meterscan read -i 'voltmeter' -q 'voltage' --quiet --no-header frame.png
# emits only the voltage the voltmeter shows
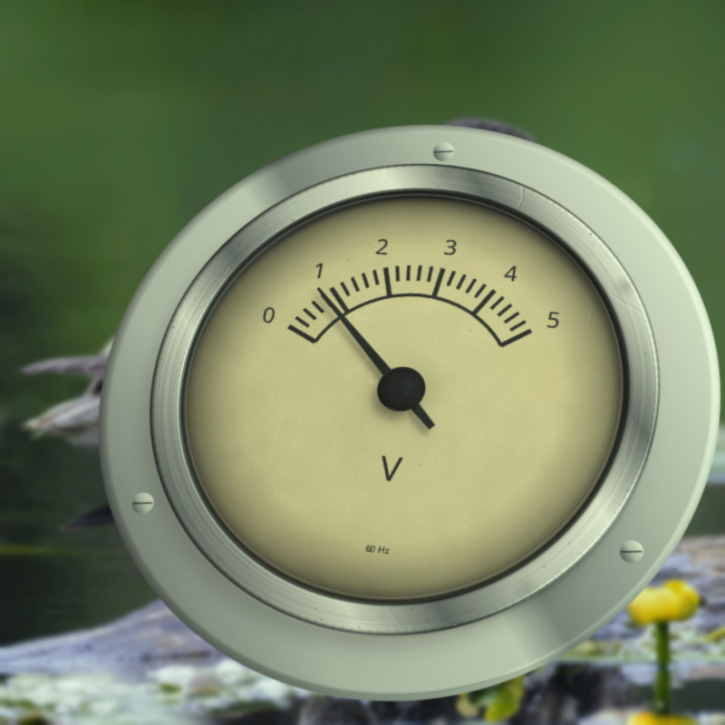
0.8 V
